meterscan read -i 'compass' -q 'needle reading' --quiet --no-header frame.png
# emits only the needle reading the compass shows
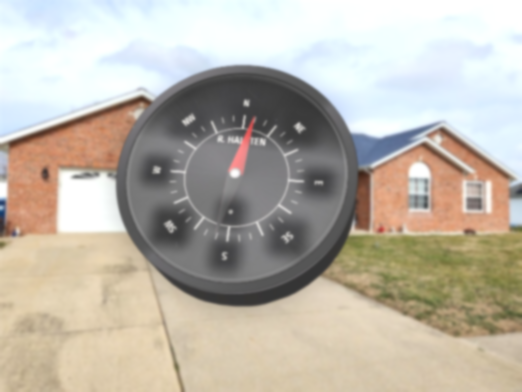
10 °
